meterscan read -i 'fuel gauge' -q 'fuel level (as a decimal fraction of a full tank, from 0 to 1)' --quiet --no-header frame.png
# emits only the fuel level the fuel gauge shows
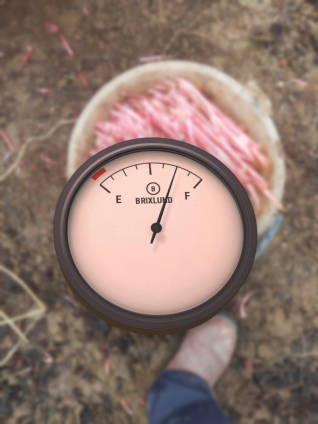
0.75
